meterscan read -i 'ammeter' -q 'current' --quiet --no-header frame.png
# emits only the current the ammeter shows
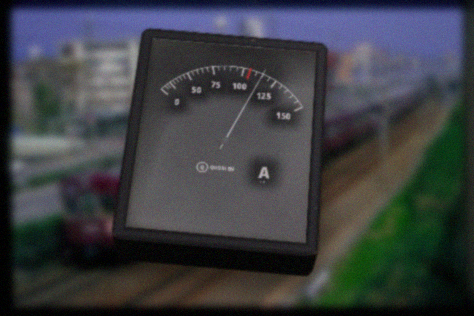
115 A
